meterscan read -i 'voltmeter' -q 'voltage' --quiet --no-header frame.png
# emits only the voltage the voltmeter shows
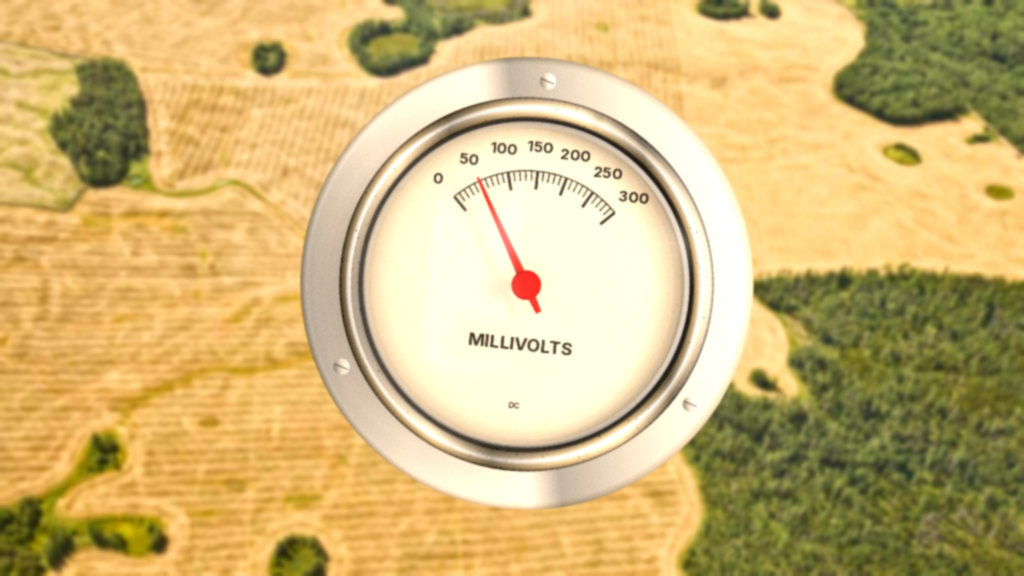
50 mV
